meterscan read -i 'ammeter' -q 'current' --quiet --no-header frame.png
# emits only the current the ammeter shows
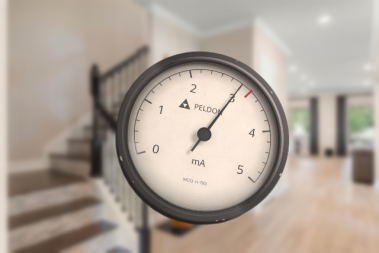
3 mA
